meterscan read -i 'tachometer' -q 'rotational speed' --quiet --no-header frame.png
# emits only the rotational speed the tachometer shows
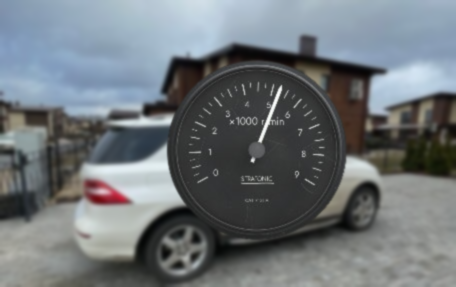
5250 rpm
